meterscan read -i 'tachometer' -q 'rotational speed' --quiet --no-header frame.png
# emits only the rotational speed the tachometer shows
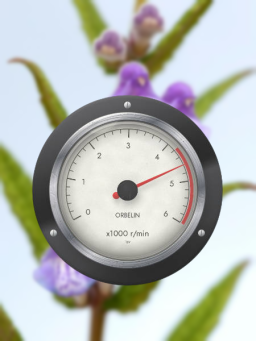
4600 rpm
